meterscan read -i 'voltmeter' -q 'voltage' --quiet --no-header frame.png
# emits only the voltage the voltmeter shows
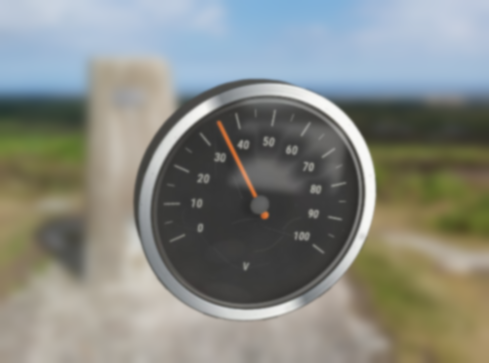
35 V
